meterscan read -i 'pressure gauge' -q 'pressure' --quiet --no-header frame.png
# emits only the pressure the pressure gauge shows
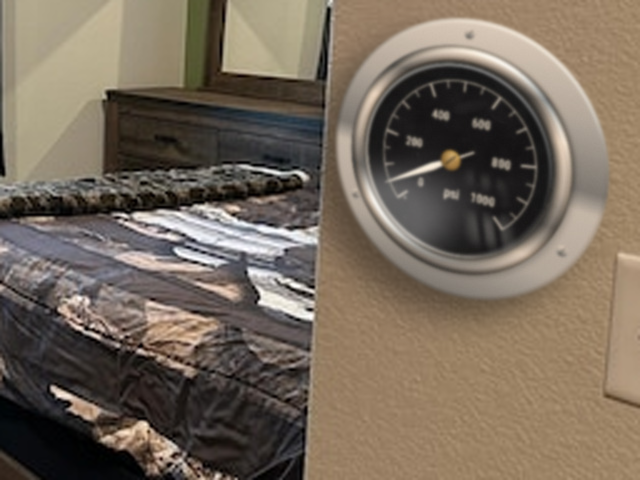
50 psi
